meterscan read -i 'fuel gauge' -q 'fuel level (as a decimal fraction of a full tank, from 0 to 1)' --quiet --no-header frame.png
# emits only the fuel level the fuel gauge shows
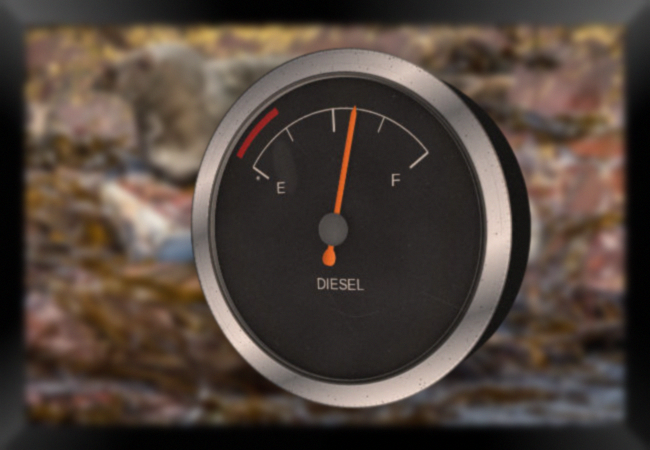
0.625
